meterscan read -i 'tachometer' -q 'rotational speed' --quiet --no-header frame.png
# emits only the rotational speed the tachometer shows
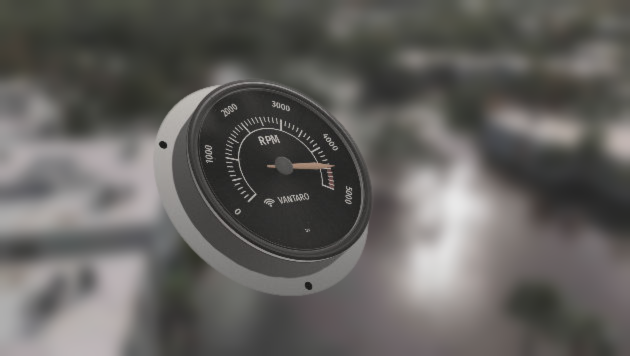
4500 rpm
